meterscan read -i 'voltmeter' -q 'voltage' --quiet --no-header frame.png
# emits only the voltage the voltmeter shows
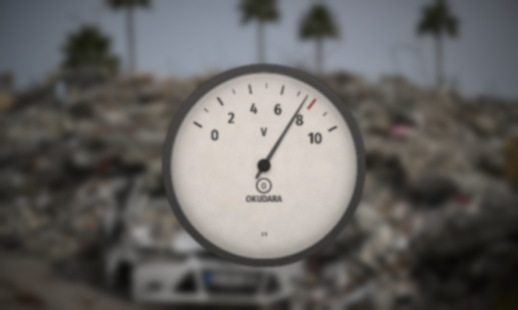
7.5 V
